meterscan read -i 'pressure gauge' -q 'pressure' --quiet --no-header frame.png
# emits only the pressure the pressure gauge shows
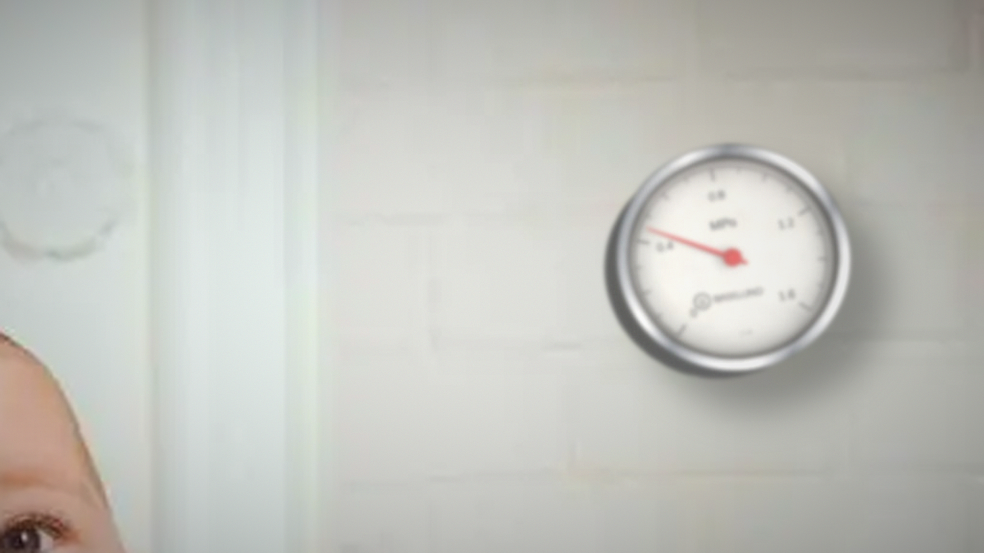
0.45 MPa
